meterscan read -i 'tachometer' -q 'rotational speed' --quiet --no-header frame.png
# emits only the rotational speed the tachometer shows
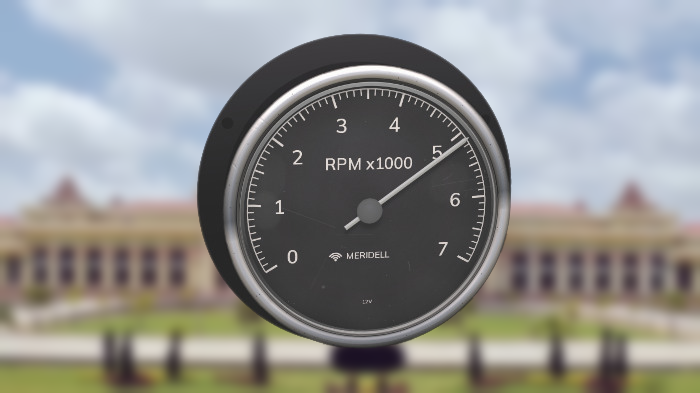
5100 rpm
